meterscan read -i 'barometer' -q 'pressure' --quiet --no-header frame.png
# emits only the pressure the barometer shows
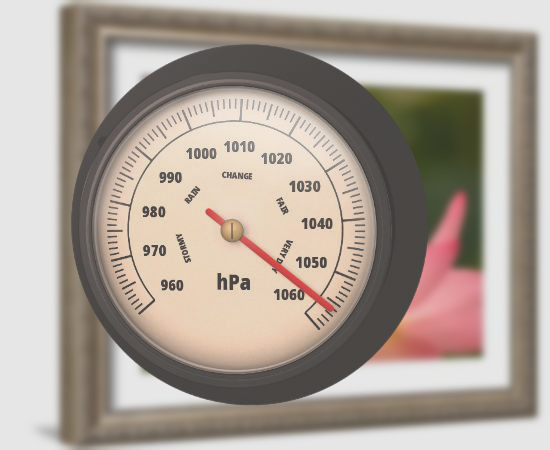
1056 hPa
